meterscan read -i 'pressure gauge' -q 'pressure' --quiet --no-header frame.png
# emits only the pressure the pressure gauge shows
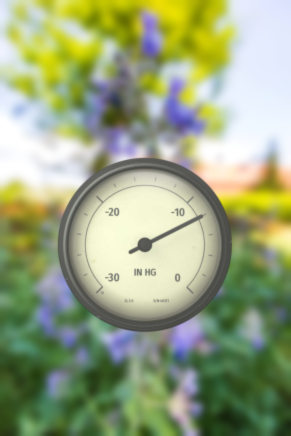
-8 inHg
